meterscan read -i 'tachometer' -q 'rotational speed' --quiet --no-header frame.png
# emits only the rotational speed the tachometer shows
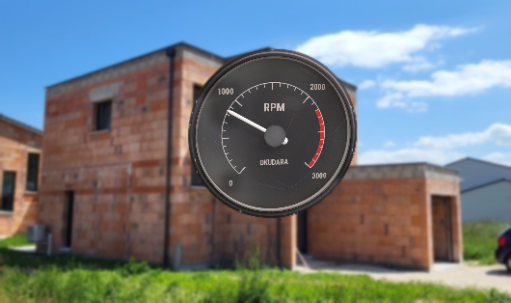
850 rpm
